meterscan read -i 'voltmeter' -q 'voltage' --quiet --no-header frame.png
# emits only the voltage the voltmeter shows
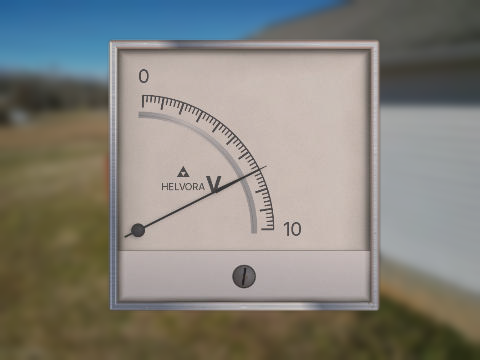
7 V
